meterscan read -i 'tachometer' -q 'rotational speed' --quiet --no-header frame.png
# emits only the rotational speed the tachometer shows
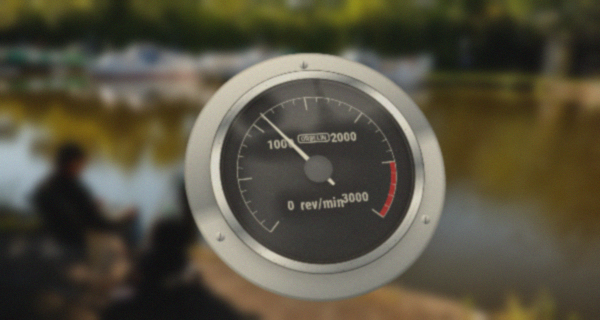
1100 rpm
